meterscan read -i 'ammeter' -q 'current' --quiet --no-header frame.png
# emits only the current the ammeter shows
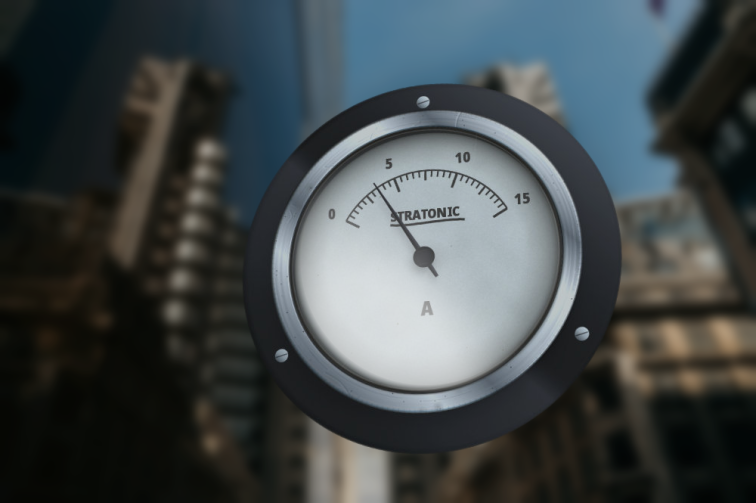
3.5 A
